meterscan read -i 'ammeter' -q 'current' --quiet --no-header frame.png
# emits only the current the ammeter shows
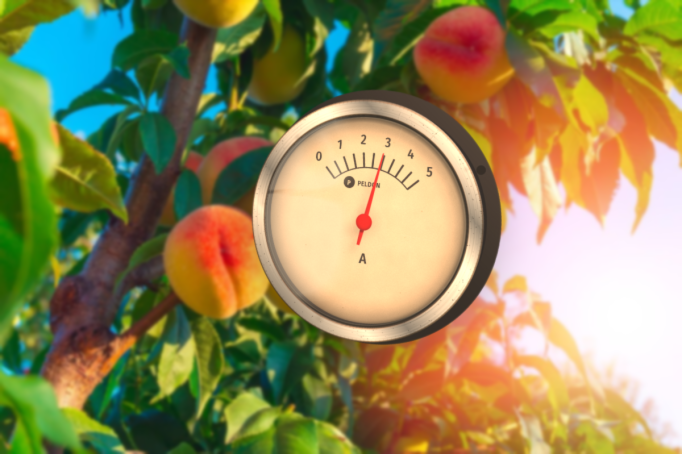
3 A
